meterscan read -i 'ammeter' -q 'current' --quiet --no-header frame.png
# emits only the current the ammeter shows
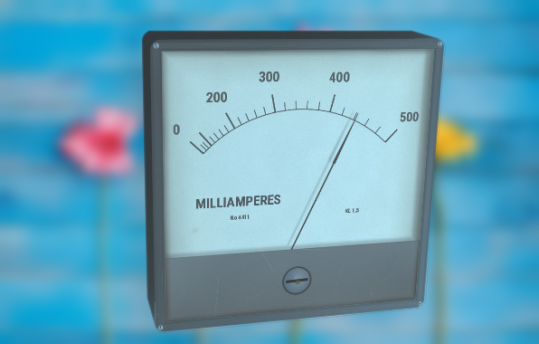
440 mA
